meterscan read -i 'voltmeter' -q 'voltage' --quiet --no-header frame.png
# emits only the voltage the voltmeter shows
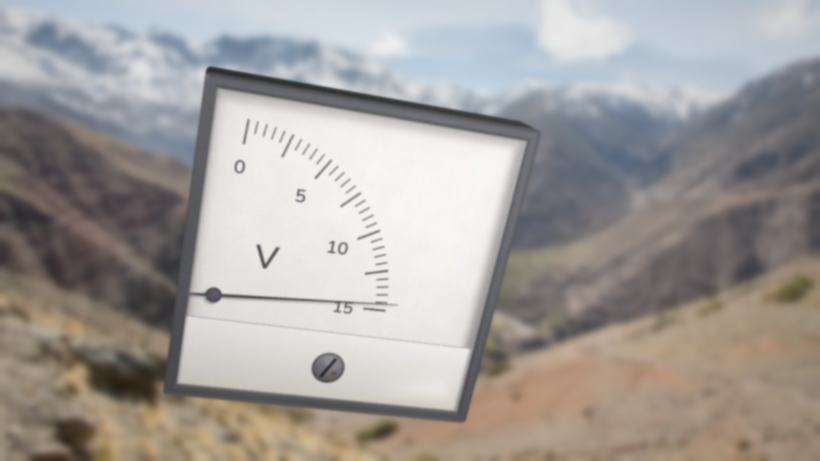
14.5 V
